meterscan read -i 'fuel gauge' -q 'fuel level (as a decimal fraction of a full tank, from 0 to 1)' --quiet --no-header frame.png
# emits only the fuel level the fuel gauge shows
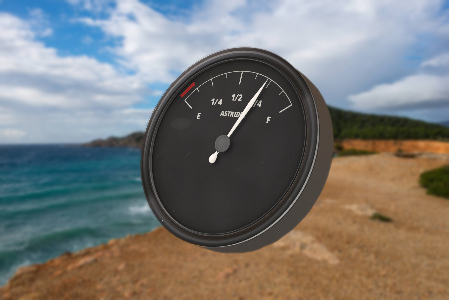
0.75
